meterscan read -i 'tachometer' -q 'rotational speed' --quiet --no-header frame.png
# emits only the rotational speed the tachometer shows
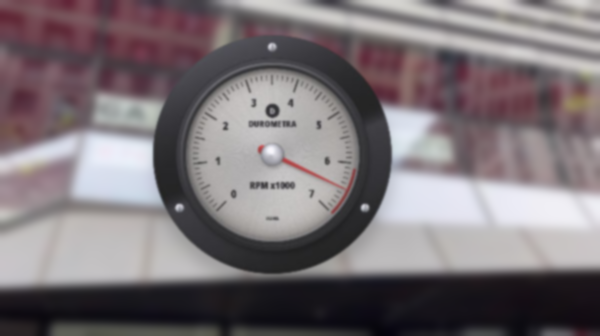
6500 rpm
